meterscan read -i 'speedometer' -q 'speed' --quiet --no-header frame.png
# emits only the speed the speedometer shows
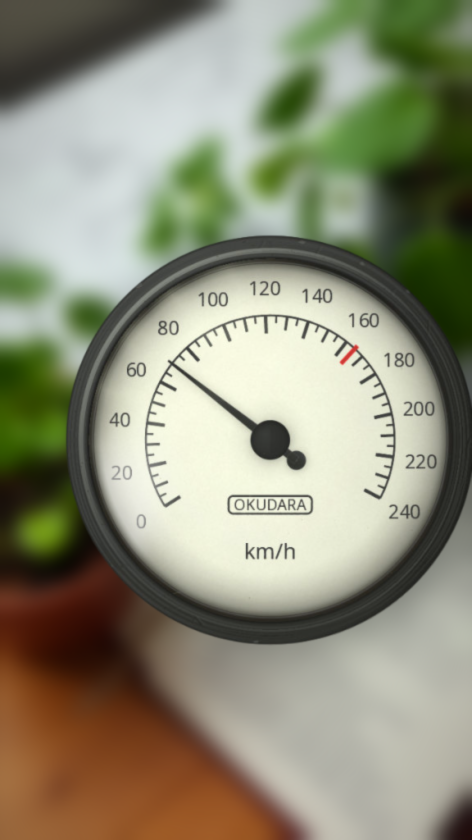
70 km/h
